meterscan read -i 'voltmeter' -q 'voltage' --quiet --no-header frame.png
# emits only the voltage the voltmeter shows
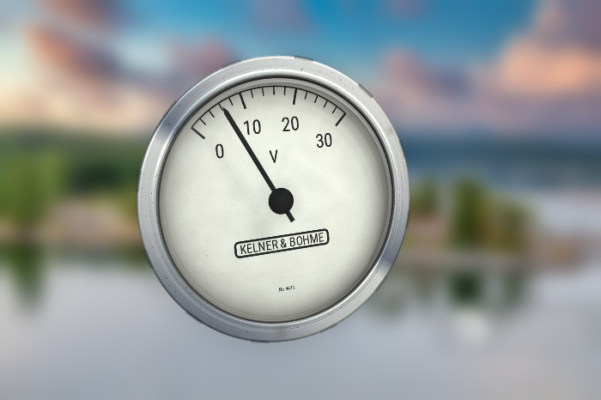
6 V
